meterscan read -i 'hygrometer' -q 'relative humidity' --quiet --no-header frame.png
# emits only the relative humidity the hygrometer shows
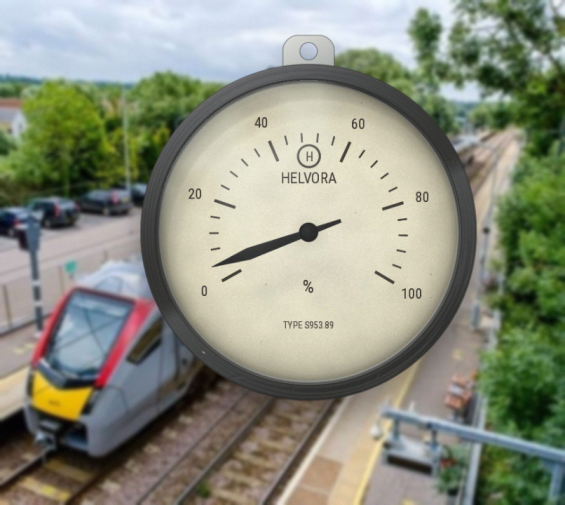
4 %
